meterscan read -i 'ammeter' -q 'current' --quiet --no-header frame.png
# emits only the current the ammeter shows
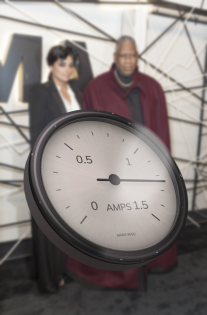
1.25 A
